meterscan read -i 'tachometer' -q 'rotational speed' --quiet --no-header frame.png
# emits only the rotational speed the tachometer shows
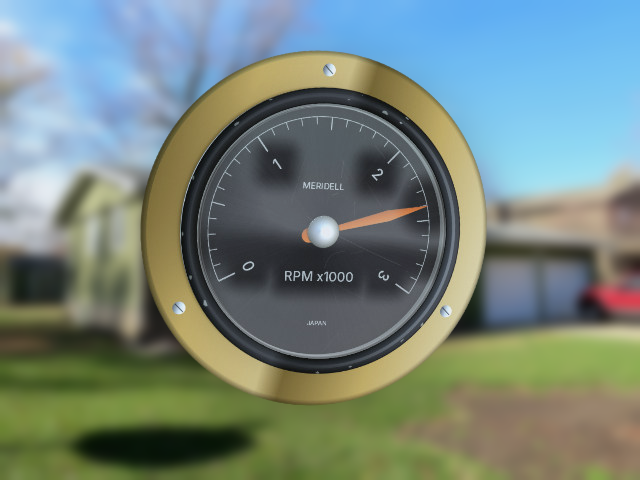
2400 rpm
